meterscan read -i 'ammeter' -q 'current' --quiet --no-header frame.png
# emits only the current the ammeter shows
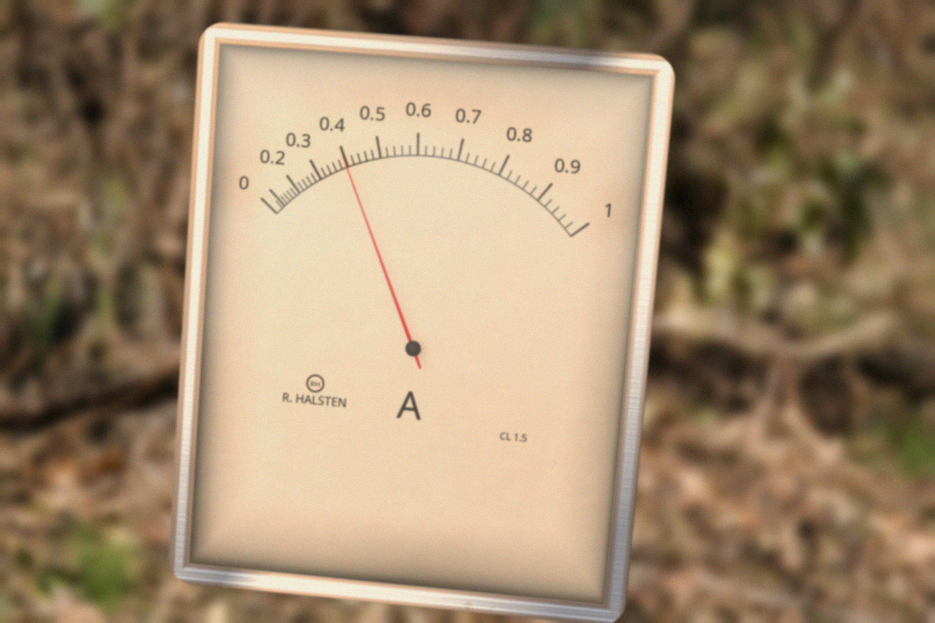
0.4 A
